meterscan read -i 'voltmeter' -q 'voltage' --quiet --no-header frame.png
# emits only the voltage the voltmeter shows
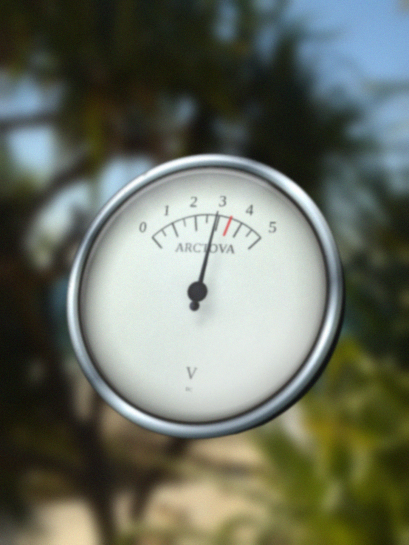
3 V
